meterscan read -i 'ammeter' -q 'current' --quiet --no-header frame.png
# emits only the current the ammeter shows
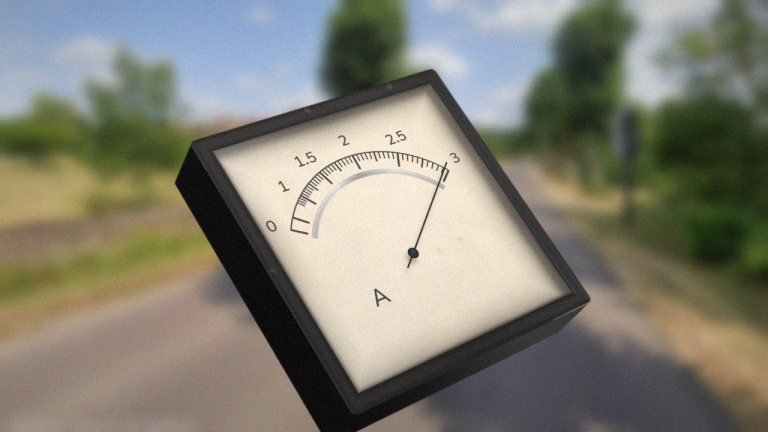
2.95 A
